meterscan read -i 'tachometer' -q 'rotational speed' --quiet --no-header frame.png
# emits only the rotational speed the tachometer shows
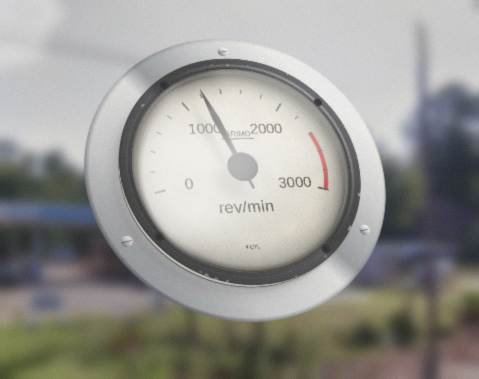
1200 rpm
